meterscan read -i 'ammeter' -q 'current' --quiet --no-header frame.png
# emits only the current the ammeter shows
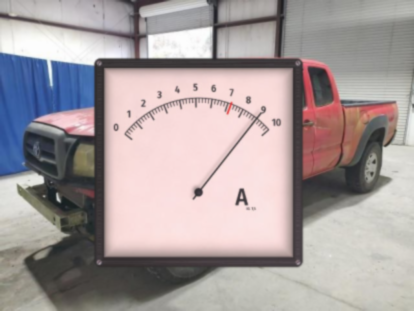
9 A
